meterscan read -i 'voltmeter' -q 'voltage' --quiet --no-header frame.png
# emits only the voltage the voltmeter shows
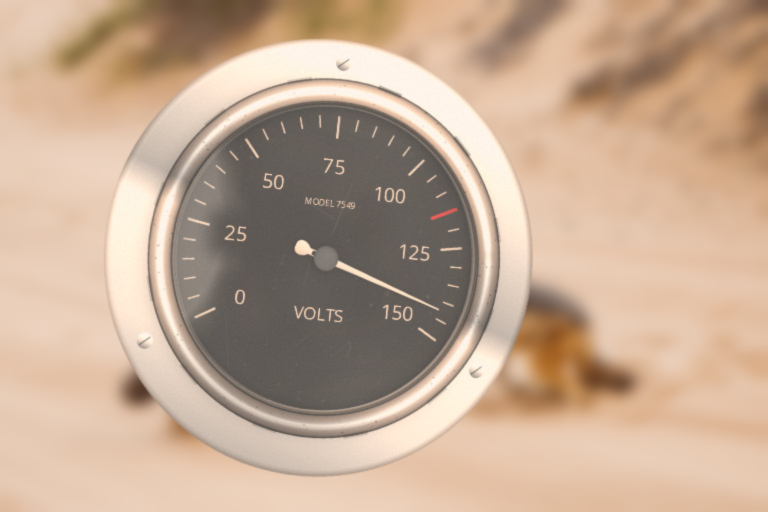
142.5 V
